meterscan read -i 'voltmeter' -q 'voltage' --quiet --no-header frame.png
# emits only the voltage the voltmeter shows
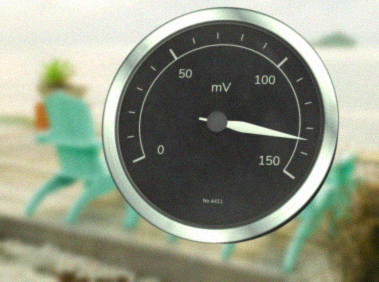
135 mV
